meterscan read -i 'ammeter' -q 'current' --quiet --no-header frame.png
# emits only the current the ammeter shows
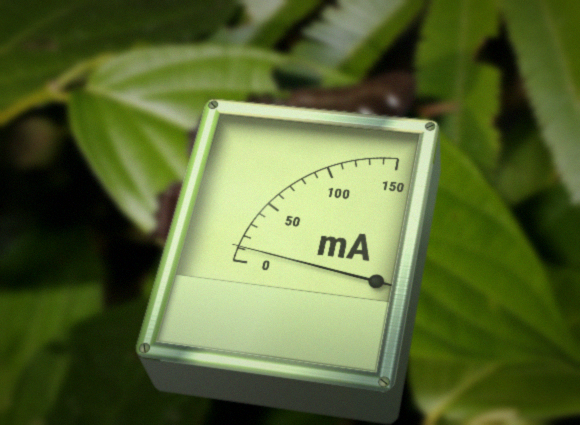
10 mA
